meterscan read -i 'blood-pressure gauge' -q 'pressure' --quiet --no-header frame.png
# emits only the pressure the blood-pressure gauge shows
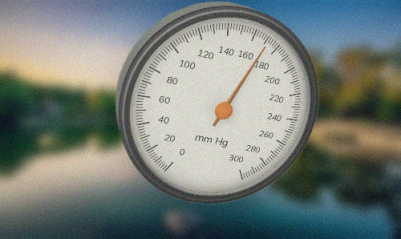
170 mmHg
